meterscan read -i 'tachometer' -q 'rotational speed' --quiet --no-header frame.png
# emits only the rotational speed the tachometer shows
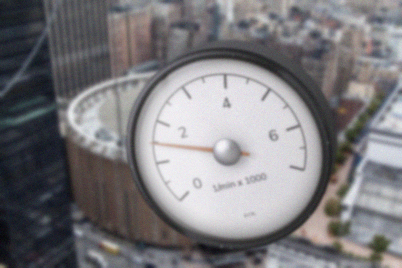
1500 rpm
